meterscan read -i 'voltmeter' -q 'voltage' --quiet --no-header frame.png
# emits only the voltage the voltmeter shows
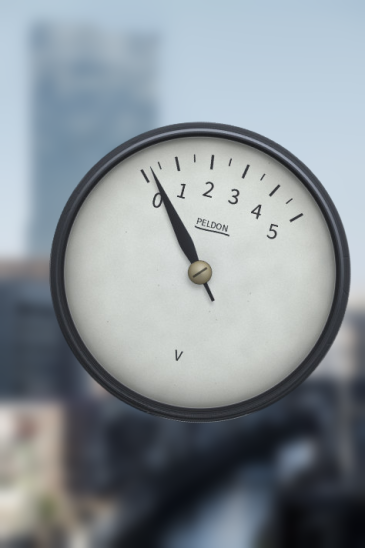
0.25 V
